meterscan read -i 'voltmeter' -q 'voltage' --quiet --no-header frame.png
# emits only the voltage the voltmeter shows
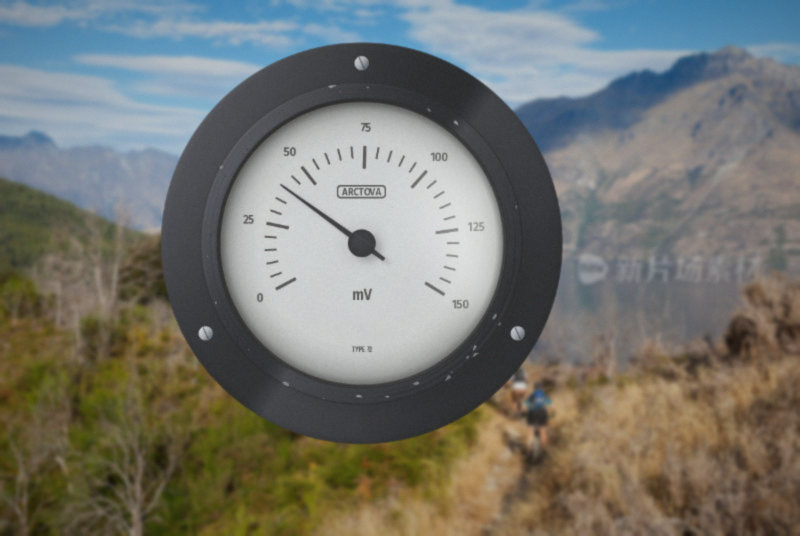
40 mV
